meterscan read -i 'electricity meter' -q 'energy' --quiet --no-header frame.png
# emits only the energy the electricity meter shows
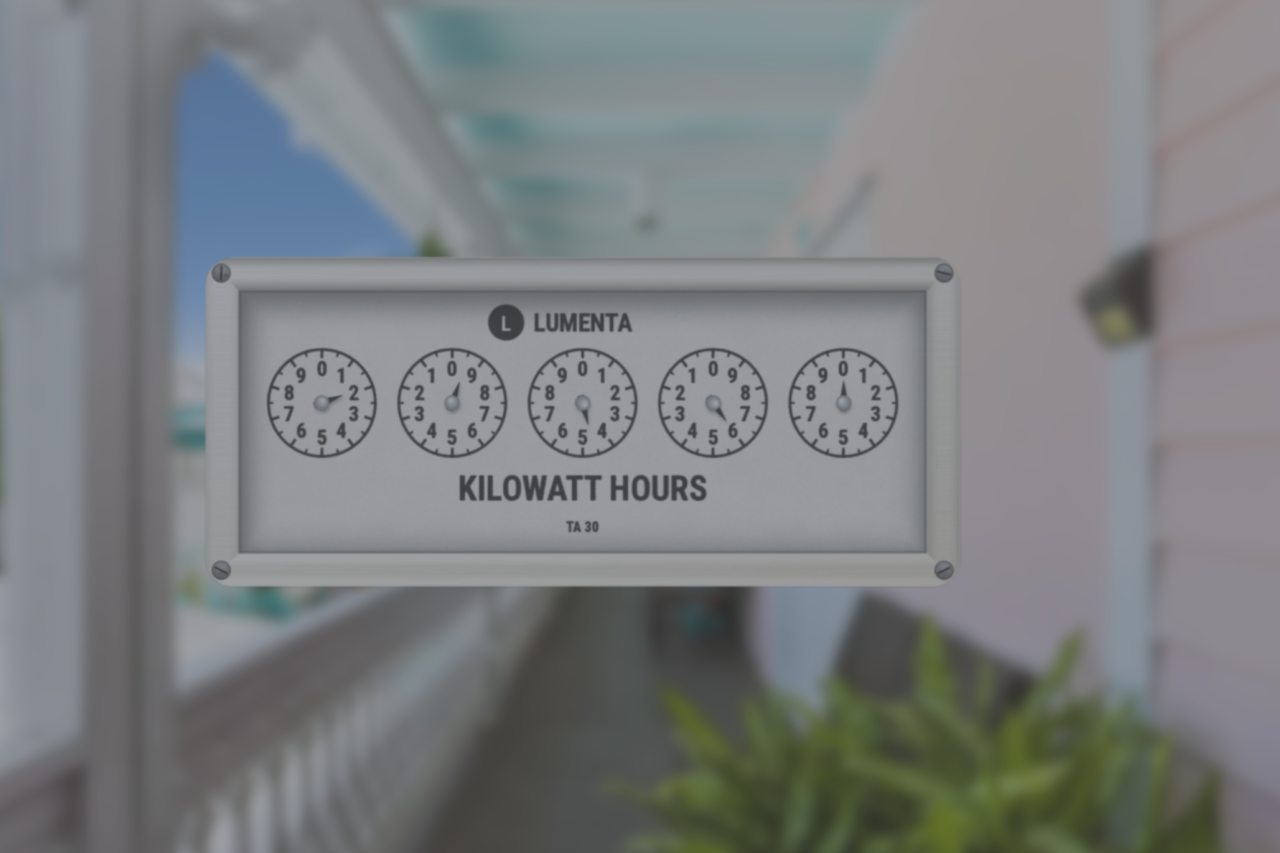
19460 kWh
